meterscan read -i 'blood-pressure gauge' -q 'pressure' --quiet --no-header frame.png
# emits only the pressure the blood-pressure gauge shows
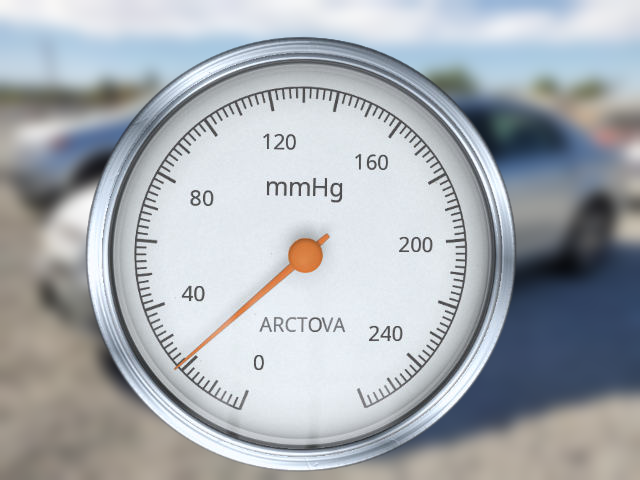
22 mmHg
